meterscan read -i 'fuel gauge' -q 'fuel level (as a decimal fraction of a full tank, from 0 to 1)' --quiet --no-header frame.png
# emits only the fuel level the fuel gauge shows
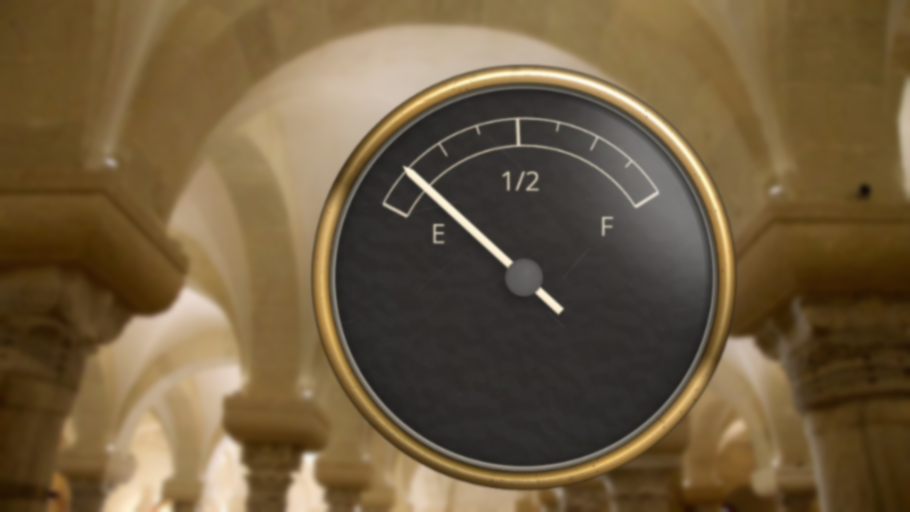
0.125
